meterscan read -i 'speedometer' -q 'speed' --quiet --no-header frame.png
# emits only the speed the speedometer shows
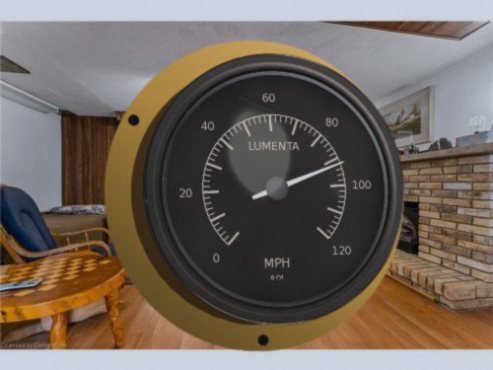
92 mph
